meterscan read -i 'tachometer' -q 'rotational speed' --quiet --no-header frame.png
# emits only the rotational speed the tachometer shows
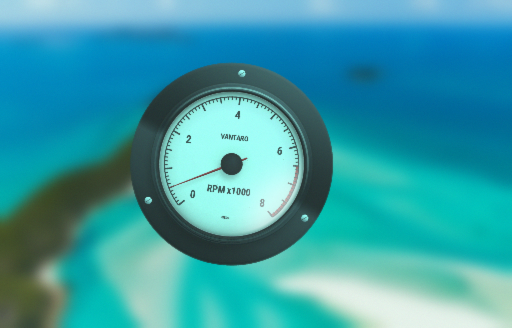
500 rpm
